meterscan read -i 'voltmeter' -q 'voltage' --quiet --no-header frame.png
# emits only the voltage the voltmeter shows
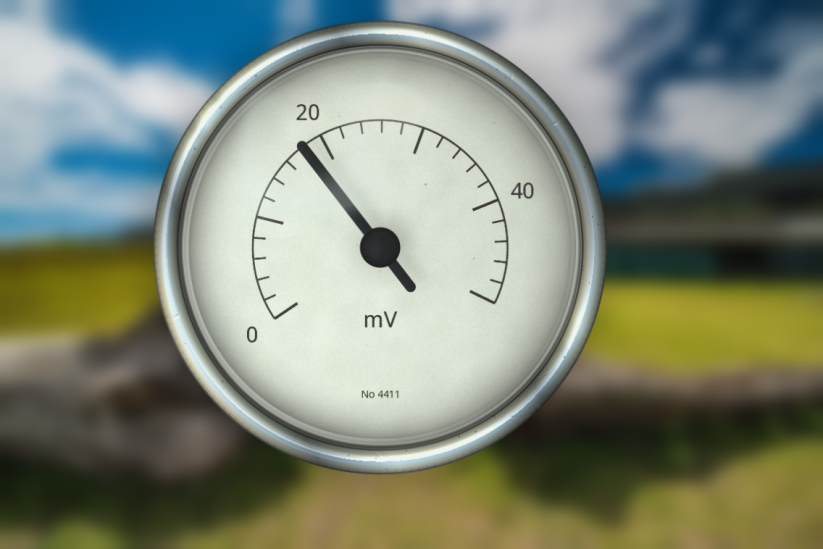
18 mV
